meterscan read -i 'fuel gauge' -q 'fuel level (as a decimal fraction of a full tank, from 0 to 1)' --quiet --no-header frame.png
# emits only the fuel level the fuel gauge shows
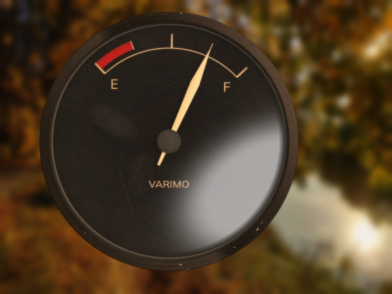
0.75
